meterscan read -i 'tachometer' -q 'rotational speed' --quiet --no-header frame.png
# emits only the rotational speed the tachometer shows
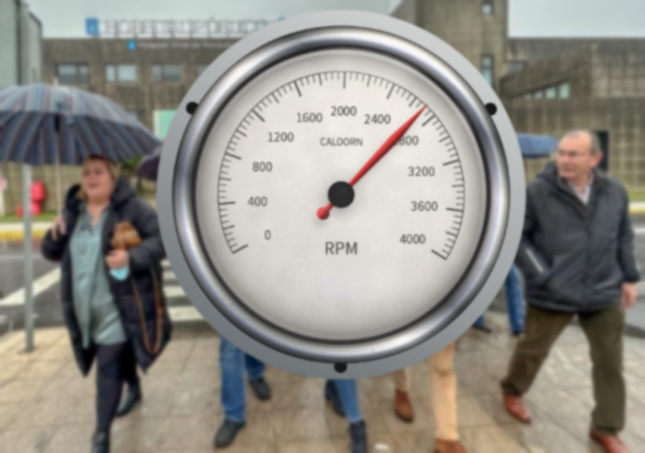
2700 rpm
